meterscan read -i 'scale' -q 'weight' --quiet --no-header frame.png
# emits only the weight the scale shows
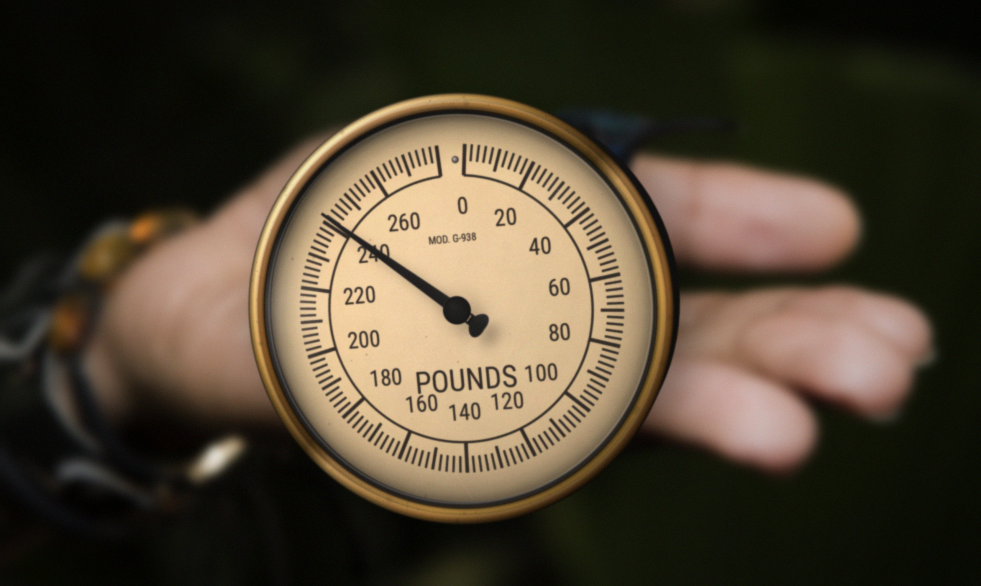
242 lb
